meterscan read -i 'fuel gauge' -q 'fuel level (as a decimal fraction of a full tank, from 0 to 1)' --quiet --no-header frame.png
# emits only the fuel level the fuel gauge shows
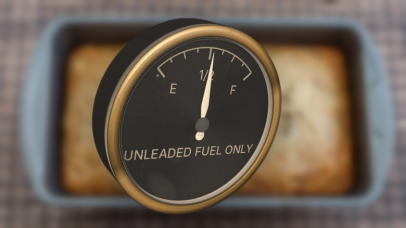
0.5
